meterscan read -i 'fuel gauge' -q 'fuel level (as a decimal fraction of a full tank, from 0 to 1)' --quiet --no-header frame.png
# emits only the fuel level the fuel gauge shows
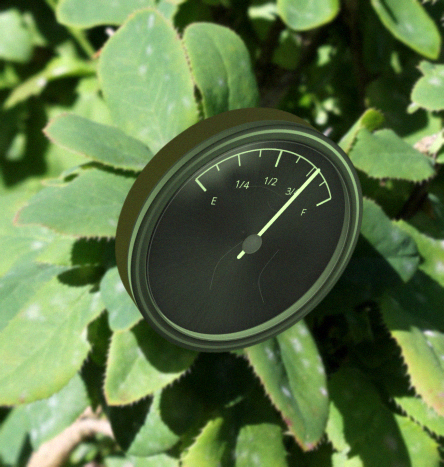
0.75
